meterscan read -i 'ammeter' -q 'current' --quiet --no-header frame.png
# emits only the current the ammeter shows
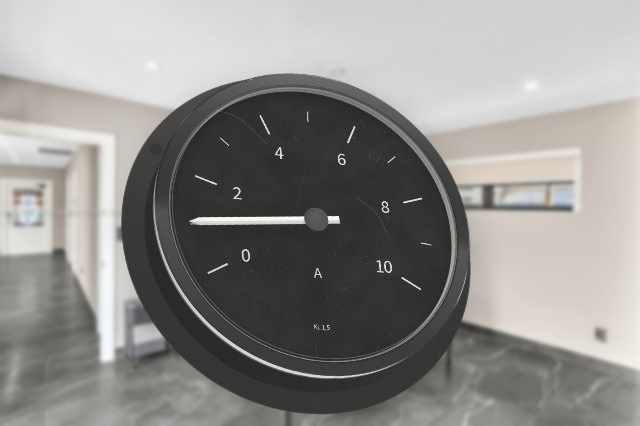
1 A
